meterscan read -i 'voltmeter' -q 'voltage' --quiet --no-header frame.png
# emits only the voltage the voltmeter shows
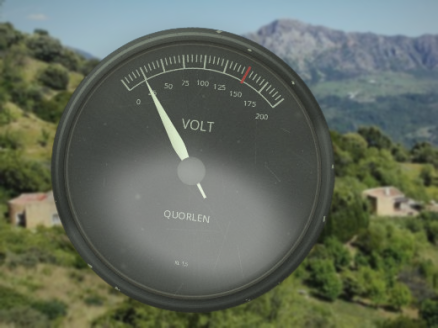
25 V
